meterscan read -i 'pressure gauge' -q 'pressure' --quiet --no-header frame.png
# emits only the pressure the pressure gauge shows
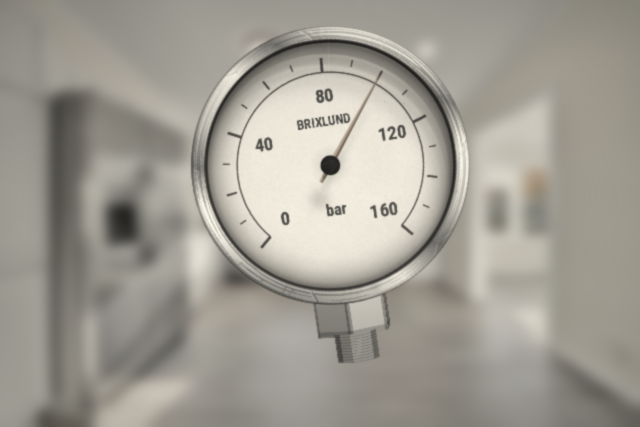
100 bar
